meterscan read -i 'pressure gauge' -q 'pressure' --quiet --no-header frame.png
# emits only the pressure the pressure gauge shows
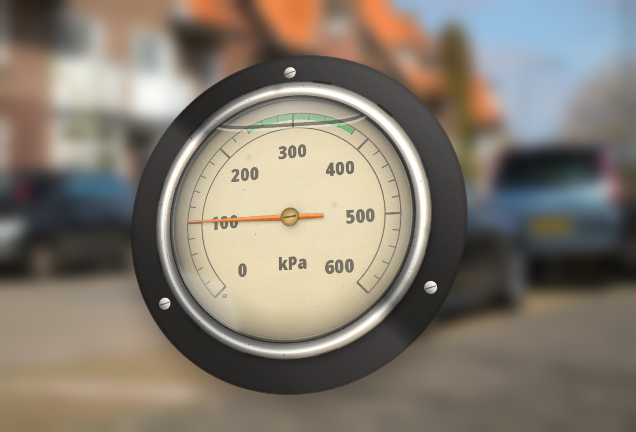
100 kPa
